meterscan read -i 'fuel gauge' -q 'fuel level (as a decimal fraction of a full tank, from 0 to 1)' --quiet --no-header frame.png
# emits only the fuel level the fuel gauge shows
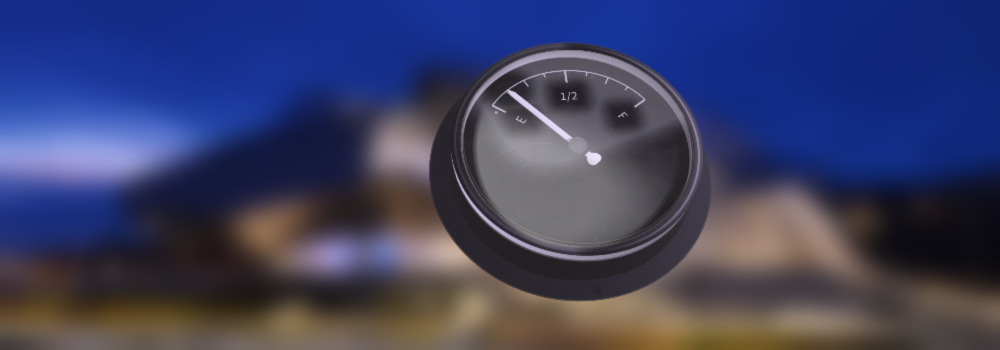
0.125
